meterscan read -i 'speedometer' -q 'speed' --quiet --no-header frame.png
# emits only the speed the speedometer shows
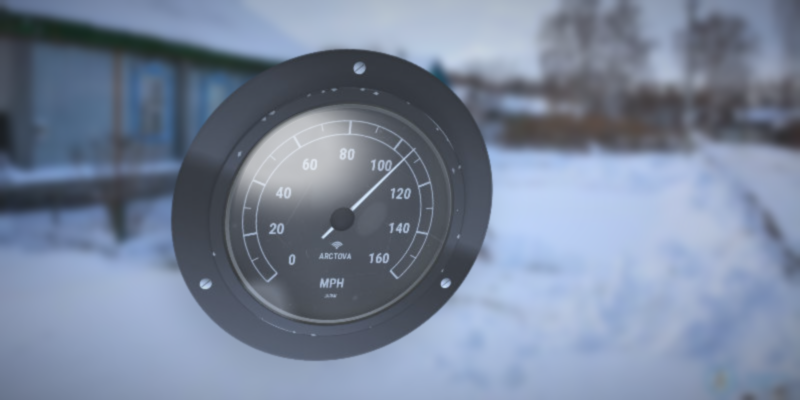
105 mph
